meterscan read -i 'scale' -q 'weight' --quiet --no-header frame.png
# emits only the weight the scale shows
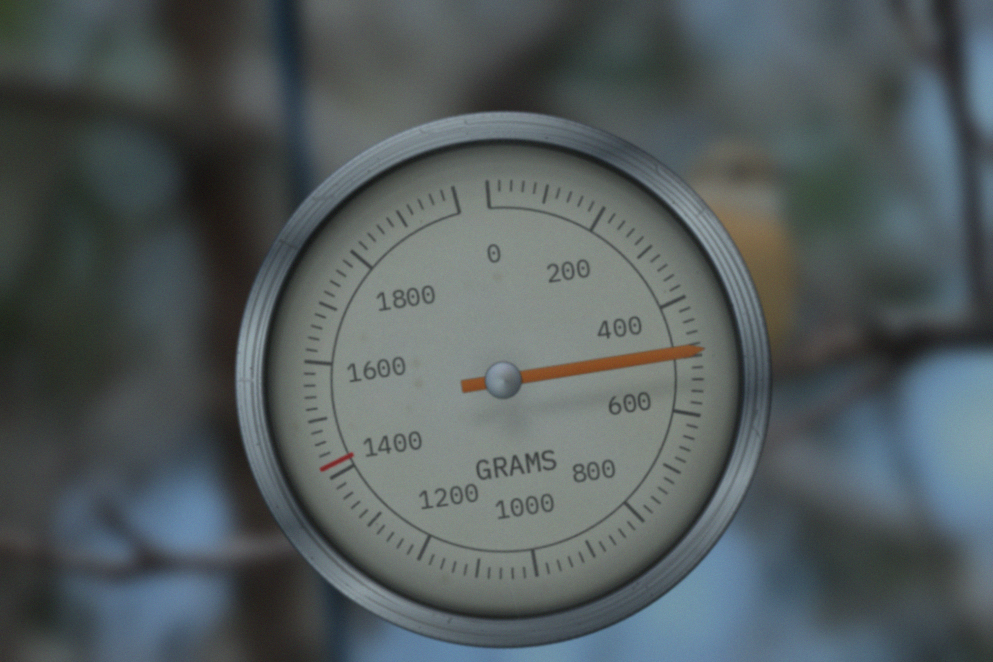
490 g
